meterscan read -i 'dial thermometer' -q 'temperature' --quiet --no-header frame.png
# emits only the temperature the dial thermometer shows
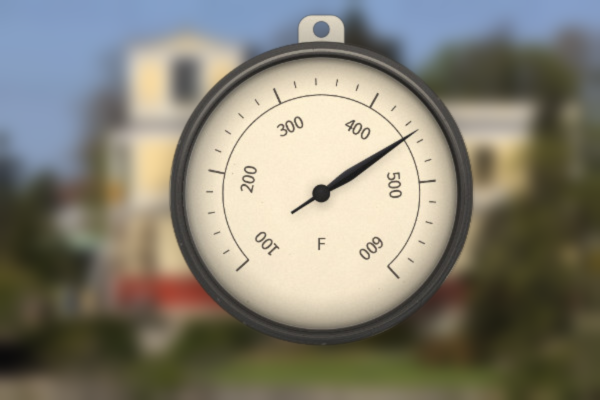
450 °F
